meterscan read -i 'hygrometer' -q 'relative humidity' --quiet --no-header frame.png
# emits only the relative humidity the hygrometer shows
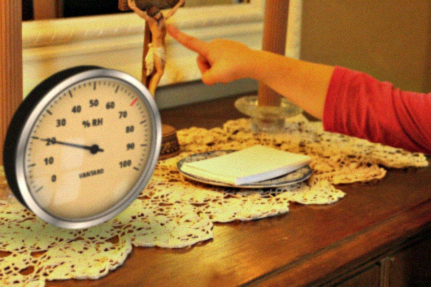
20 %
